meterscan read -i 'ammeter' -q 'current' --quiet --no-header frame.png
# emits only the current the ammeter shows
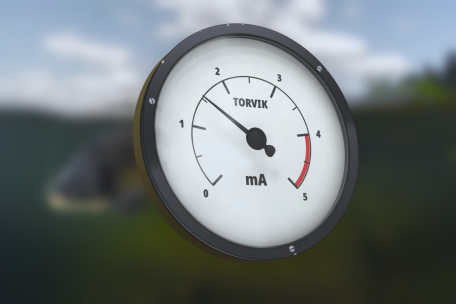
1.5 mA
